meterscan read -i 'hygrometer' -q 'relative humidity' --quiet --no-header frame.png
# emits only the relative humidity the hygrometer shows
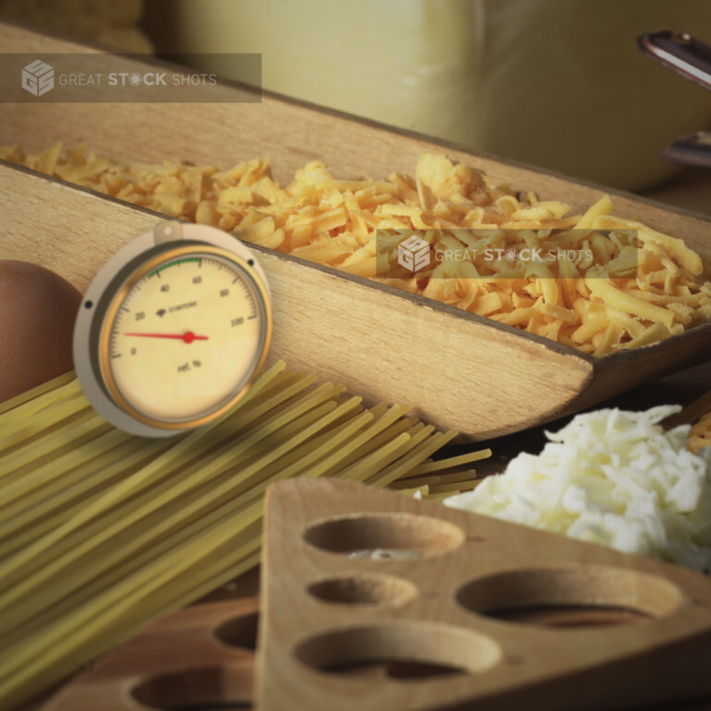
10 %
